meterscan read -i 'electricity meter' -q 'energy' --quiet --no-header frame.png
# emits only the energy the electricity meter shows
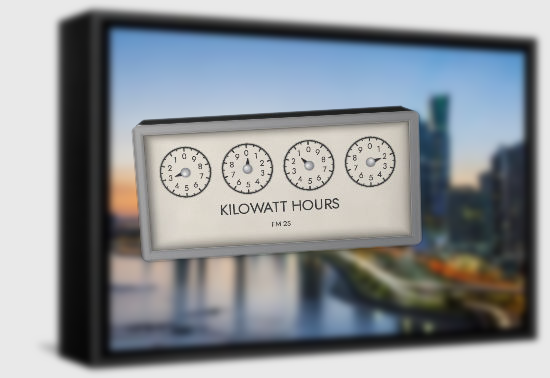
3012 kWh
